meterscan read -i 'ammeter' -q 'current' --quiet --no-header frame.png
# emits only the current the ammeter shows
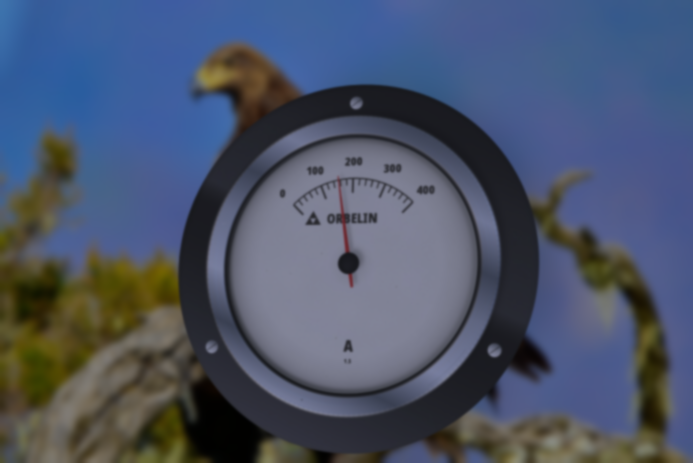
160 A
